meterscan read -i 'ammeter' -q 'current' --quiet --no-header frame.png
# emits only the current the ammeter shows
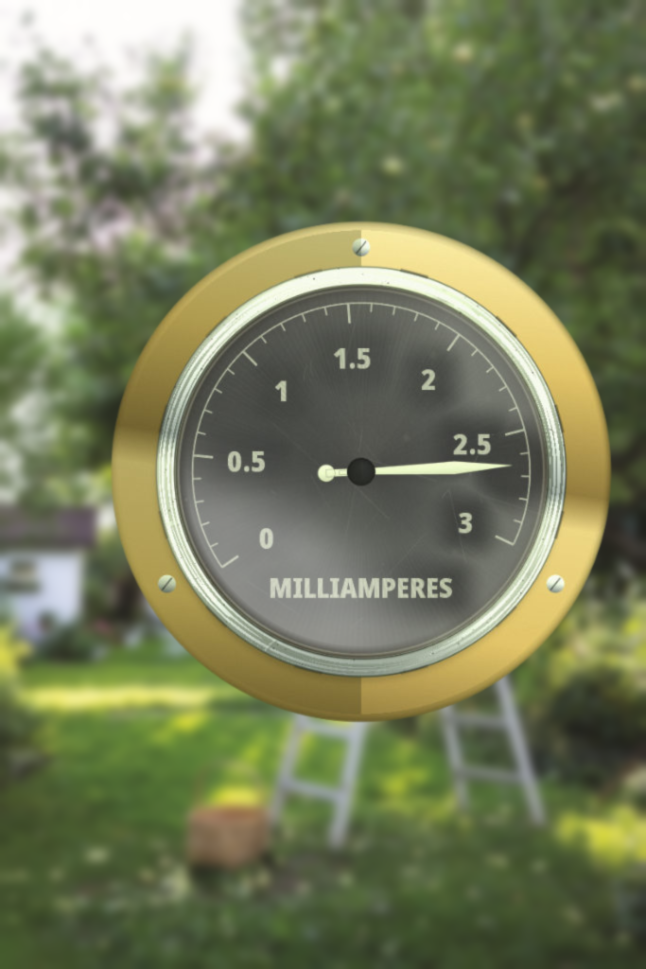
2.65 mA
